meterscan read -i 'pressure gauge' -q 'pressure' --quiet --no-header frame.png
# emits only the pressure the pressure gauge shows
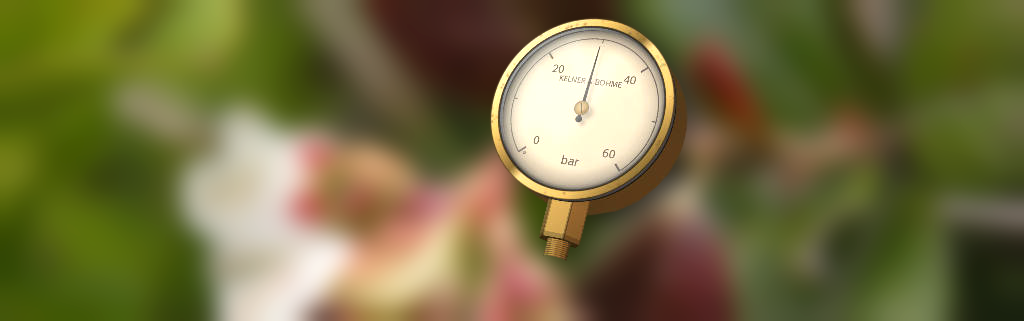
30 bar
